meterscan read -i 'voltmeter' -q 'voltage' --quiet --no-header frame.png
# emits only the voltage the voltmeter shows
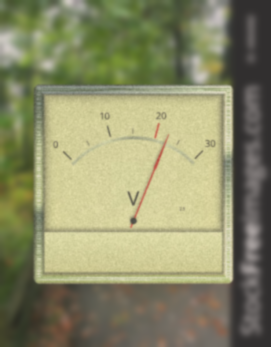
22.5 V
